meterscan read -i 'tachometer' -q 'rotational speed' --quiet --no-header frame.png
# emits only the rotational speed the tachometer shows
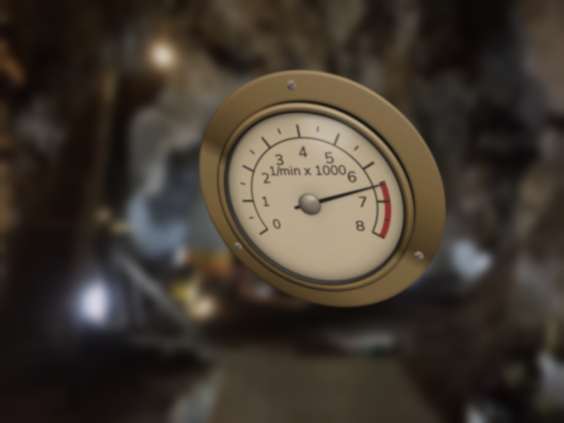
6500 rpm
